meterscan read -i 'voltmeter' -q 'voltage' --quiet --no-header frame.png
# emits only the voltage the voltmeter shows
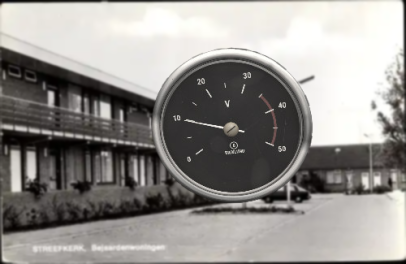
10 V
